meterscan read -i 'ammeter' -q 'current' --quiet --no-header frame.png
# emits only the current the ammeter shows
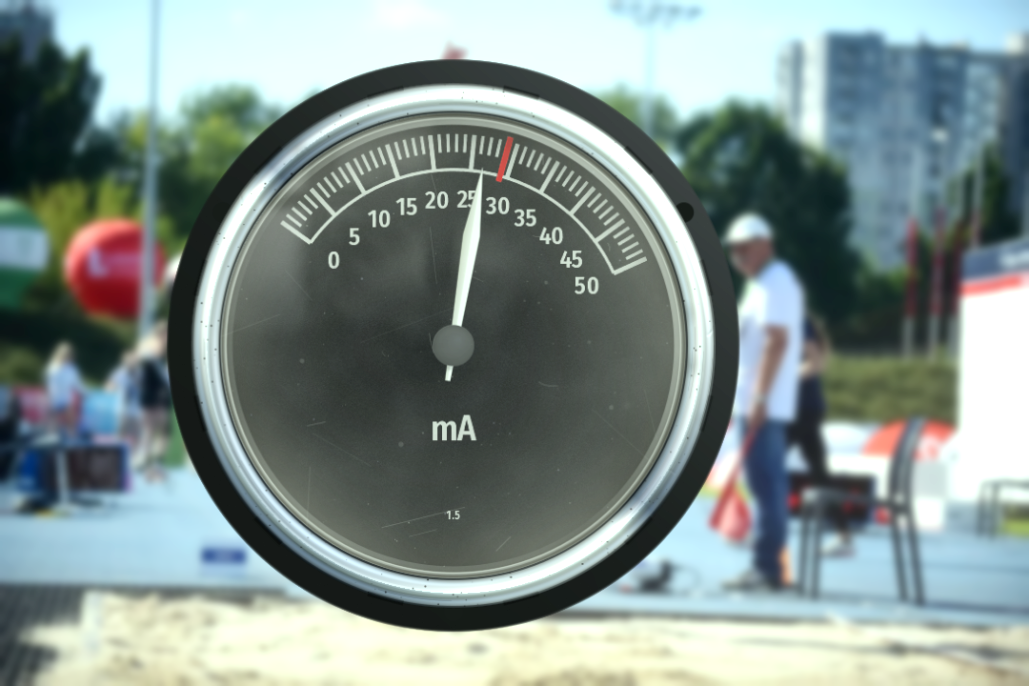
26.5 mA
